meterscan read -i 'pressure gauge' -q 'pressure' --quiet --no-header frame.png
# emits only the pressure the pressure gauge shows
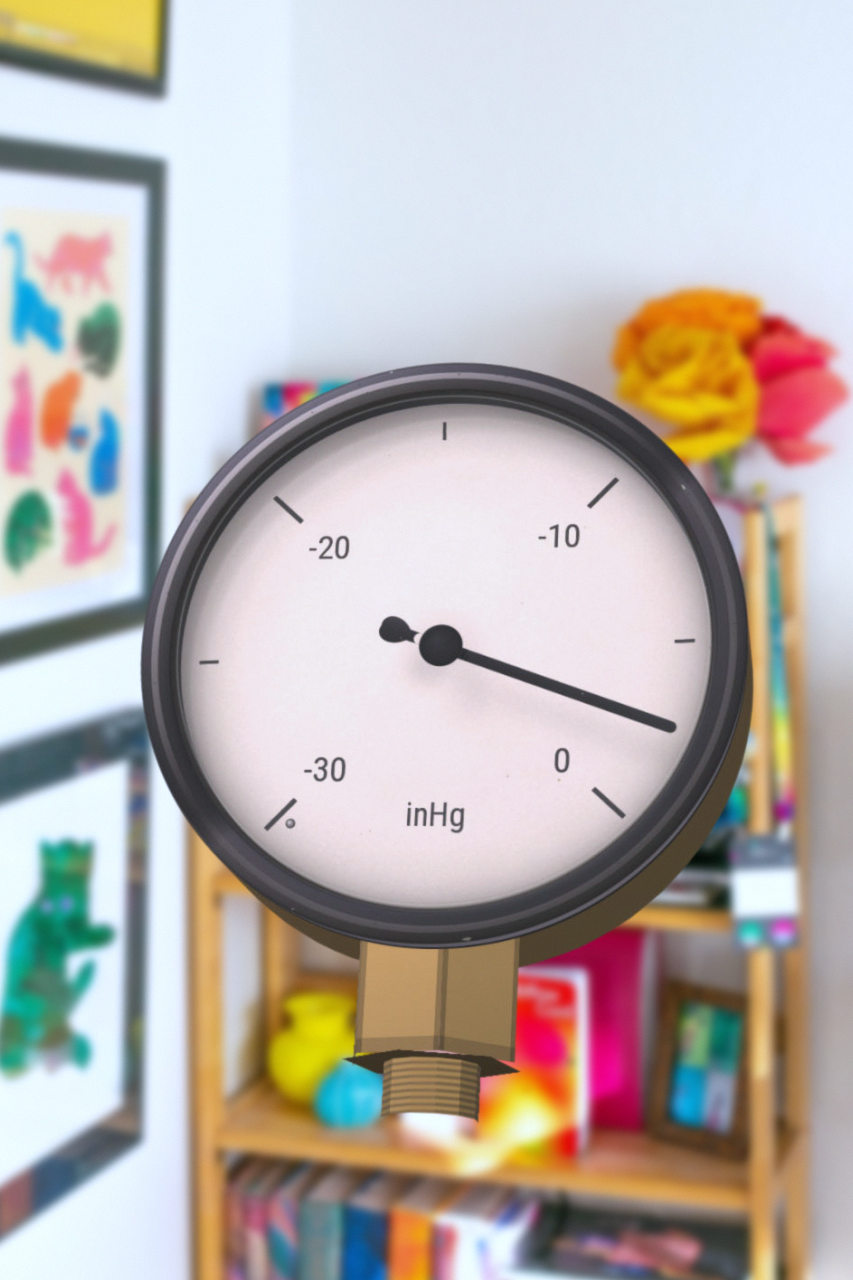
-2.5 inHg
